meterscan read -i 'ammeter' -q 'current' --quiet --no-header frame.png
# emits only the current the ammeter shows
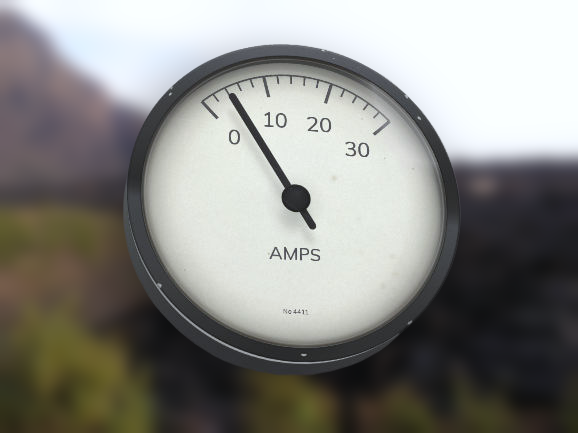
4 A
